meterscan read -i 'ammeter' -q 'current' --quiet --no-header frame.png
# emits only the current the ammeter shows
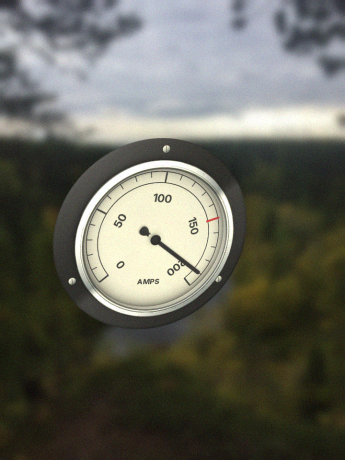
190 A
